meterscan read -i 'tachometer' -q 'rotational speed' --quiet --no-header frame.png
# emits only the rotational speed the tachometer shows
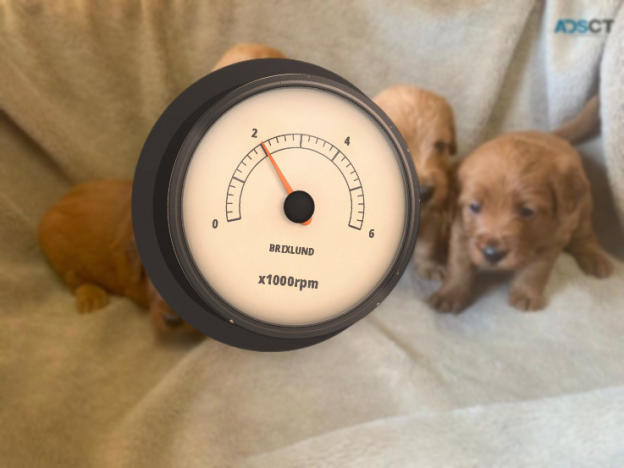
2000 rpm
